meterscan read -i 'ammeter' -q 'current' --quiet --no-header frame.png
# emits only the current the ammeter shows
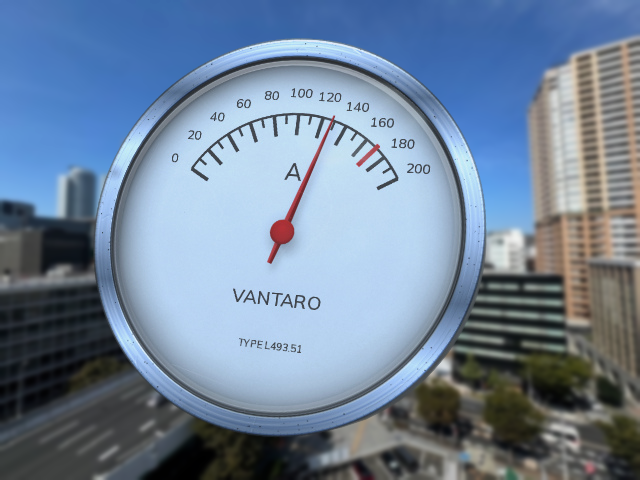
130 A
